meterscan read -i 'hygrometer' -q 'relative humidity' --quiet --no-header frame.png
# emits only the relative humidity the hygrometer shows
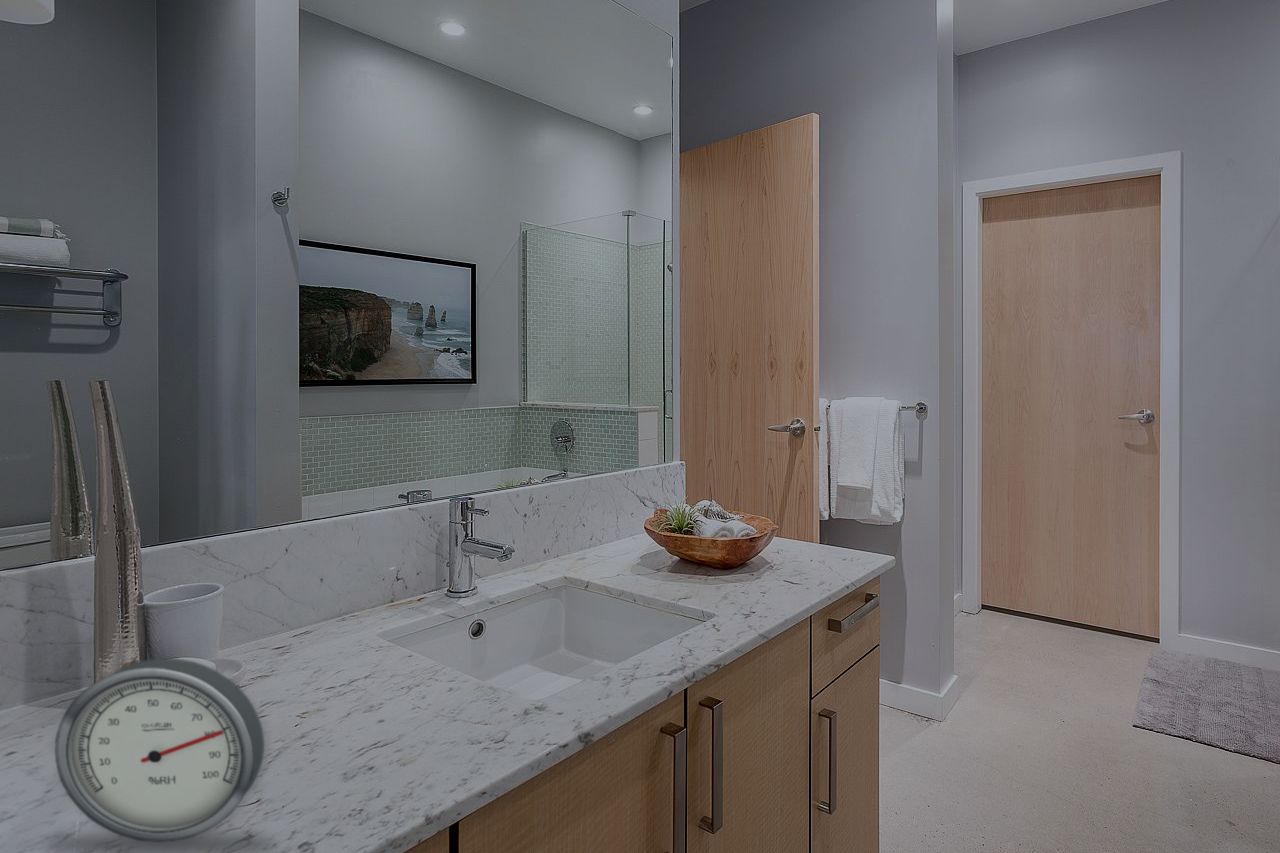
80 %
